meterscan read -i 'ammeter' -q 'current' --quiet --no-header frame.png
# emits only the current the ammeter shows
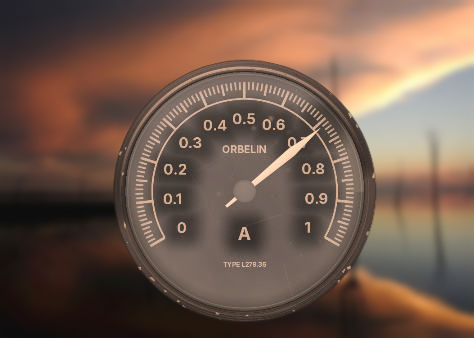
0.71 A
